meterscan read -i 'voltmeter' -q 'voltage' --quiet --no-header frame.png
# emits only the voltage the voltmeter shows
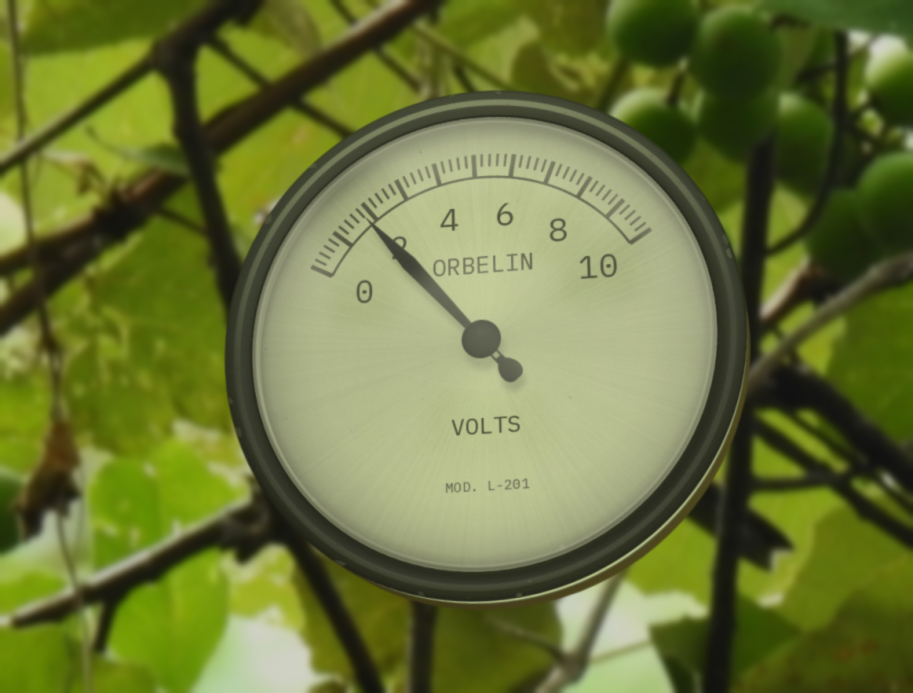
1.8 V
